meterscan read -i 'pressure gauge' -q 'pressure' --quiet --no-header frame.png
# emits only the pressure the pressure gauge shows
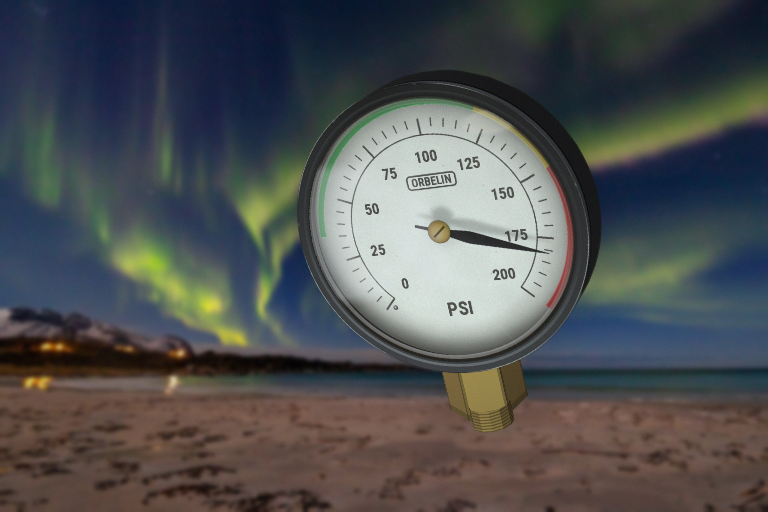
180 psi
